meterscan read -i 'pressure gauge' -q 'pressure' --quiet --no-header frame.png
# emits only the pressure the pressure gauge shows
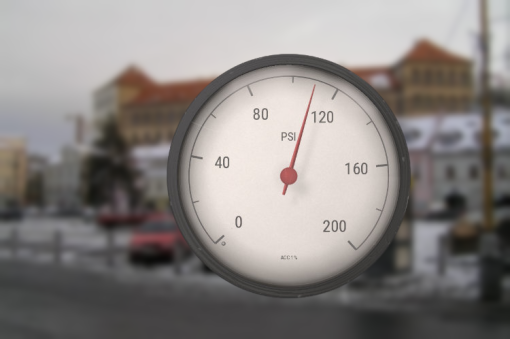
110 psi
